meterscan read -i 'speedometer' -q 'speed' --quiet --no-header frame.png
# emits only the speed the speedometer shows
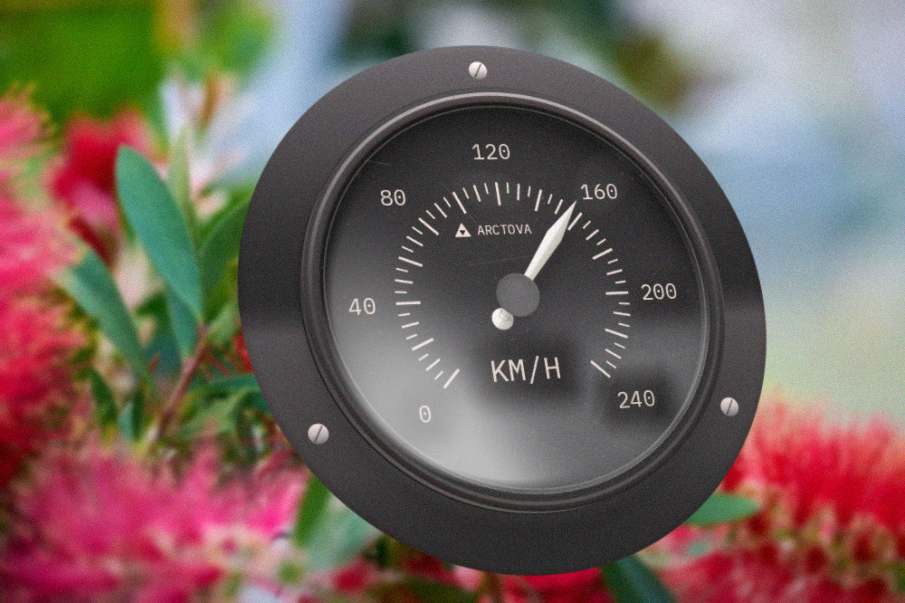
155 km/h
